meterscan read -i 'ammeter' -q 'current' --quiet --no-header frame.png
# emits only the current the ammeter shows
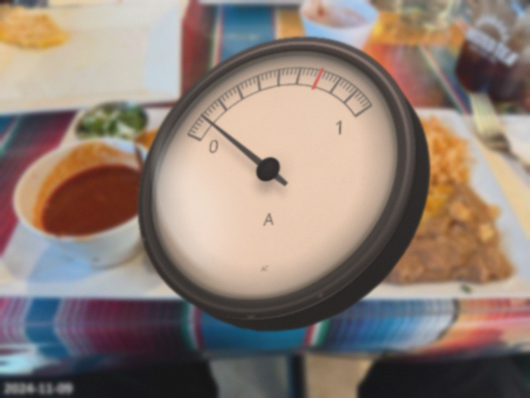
0.1 A
